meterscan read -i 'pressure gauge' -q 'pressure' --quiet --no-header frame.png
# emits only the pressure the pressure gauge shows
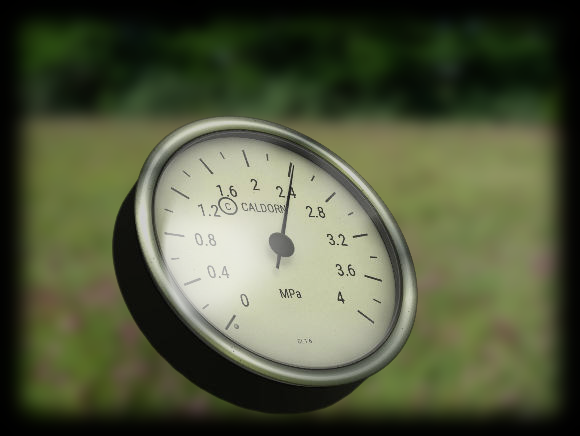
2.4 MPa
